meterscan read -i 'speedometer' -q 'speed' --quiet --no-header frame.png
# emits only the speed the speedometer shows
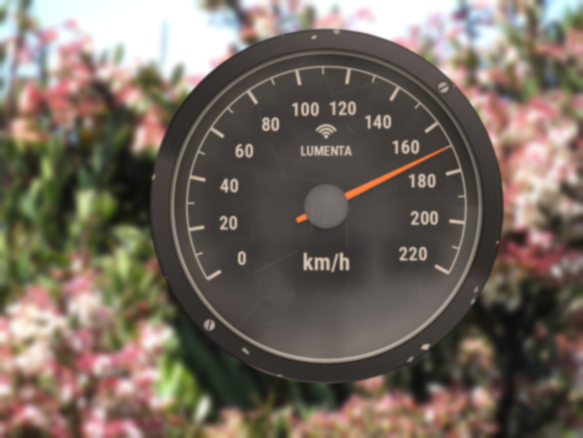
170 km/h
